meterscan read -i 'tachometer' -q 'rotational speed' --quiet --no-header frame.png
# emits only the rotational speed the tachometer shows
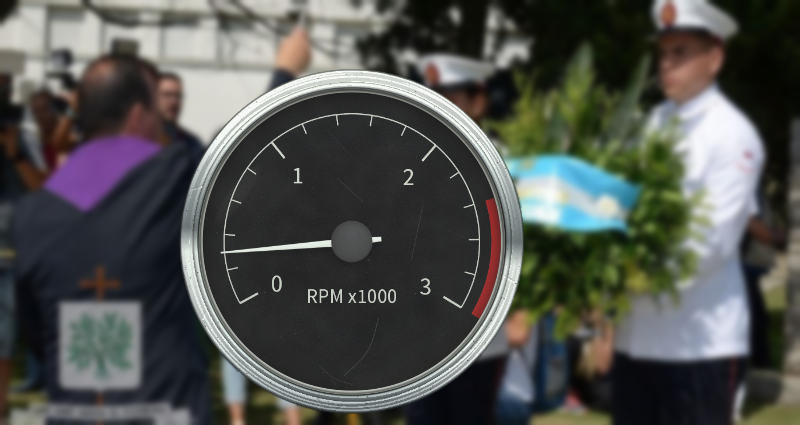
300 rpm
